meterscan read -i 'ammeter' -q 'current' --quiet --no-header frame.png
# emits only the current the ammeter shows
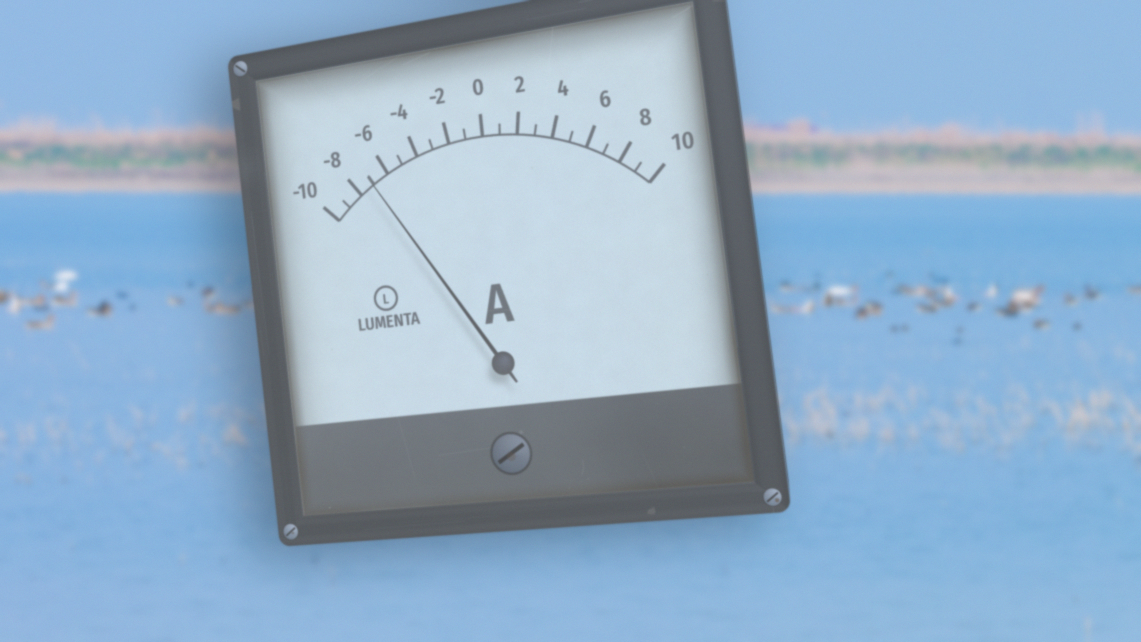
-7 A
